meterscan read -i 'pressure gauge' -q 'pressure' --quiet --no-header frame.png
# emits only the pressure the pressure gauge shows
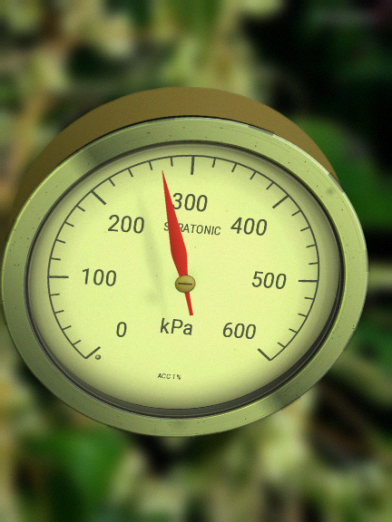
270 kPa
